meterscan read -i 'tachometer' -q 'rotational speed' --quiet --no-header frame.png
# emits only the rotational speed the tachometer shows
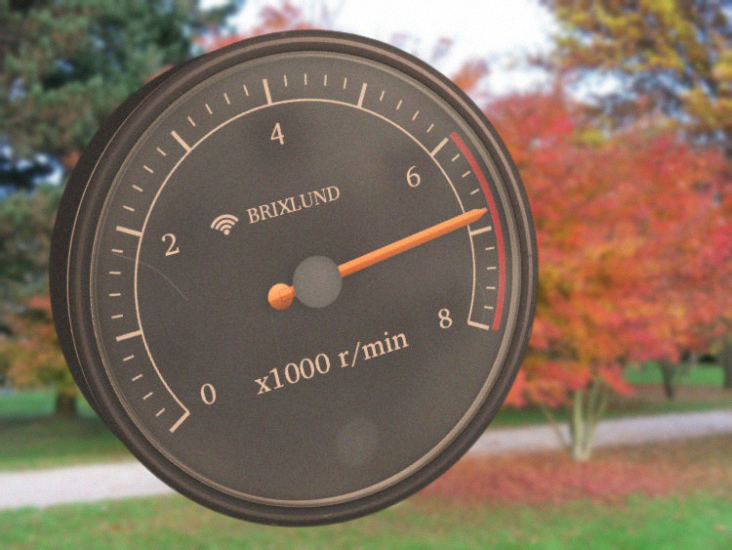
6800 rpm
